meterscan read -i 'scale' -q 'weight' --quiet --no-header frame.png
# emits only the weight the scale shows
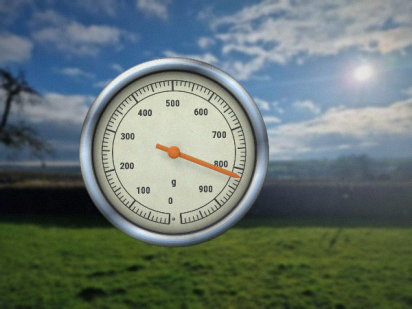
820 g
